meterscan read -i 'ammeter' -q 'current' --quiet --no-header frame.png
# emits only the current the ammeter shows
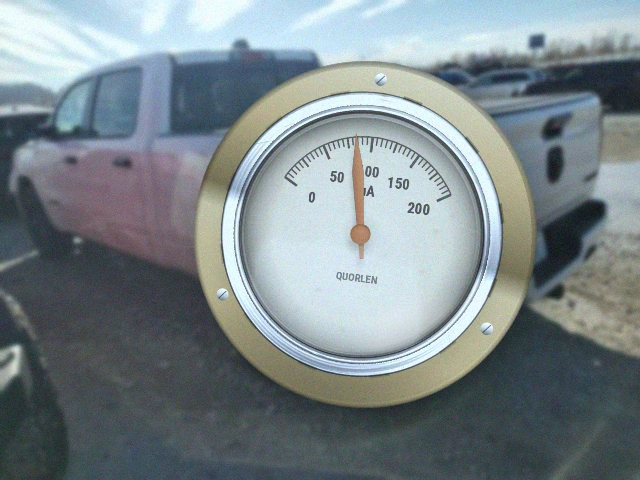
85 µA
